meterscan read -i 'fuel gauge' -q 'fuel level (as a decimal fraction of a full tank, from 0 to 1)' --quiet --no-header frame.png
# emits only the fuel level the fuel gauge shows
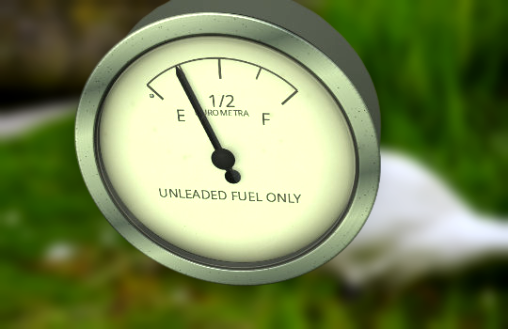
0.25
